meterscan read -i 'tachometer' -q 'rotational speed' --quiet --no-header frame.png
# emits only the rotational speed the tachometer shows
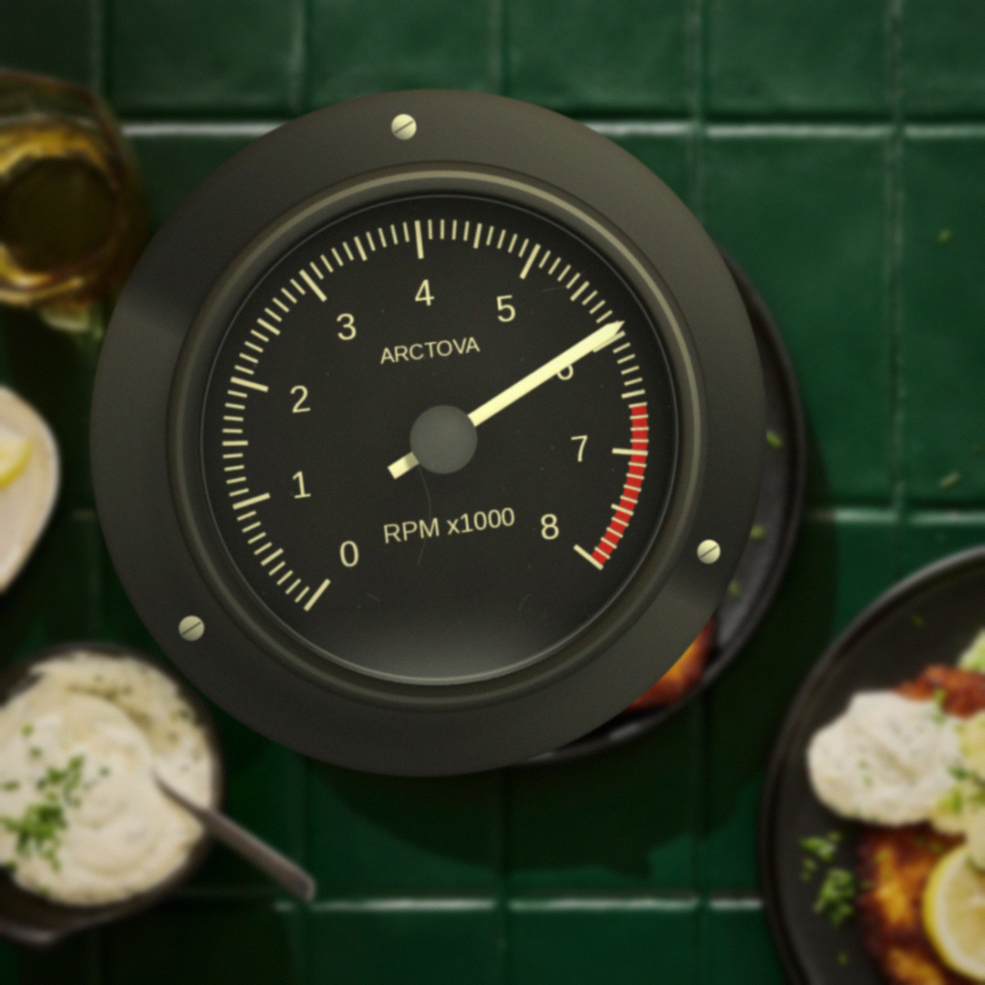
5900 rpm
